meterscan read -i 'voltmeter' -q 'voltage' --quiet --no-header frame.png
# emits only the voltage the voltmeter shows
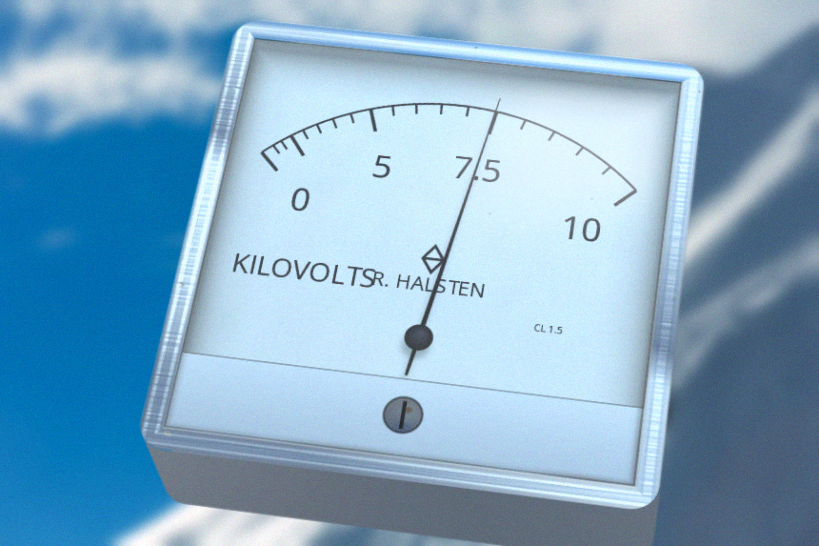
7.5 kV
